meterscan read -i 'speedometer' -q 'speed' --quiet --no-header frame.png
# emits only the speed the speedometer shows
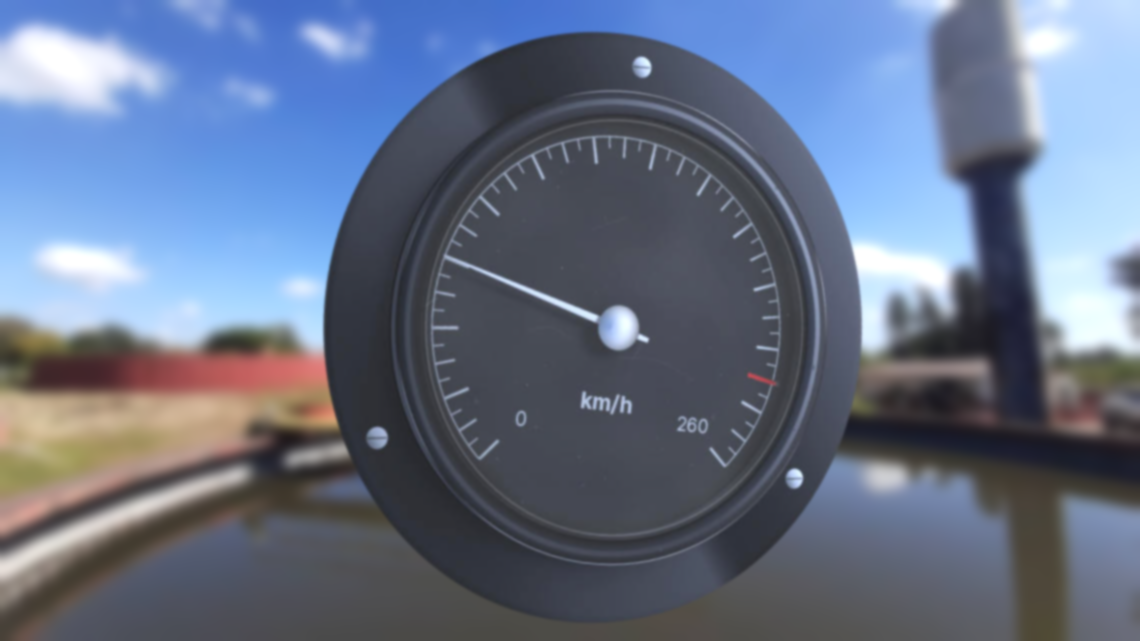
60 km/h
